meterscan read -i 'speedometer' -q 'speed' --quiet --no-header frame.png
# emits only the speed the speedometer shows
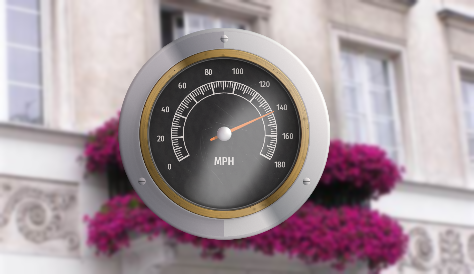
140 mph
